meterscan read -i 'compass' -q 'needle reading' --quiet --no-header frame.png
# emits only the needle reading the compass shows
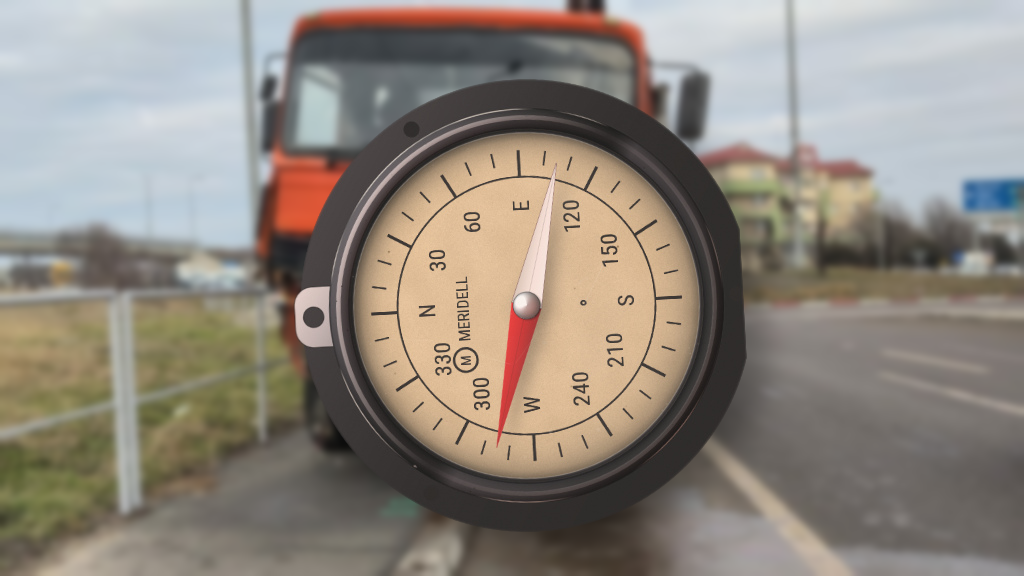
285 °
